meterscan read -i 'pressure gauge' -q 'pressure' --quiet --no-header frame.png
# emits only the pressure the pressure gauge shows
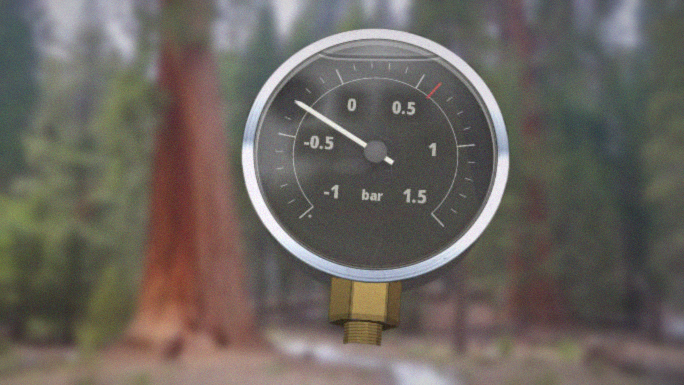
-0.3 bar
